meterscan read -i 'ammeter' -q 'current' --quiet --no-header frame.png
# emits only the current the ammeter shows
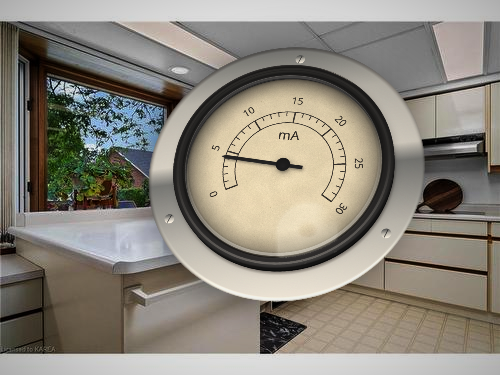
4 mA
